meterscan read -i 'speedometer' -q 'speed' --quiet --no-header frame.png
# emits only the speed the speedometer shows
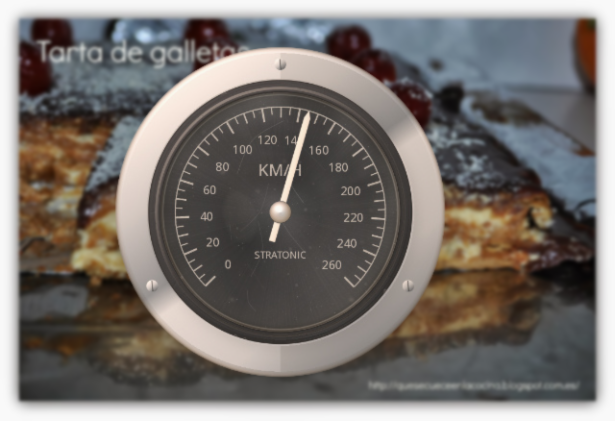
145 km/h
